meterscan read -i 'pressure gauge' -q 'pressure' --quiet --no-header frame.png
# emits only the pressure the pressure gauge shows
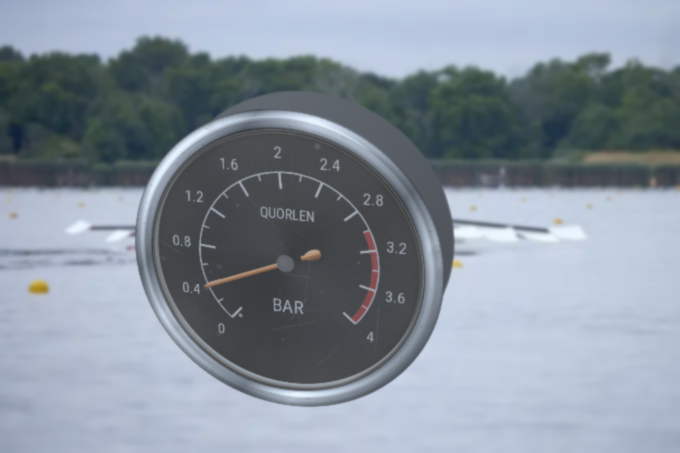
0.4 bar
